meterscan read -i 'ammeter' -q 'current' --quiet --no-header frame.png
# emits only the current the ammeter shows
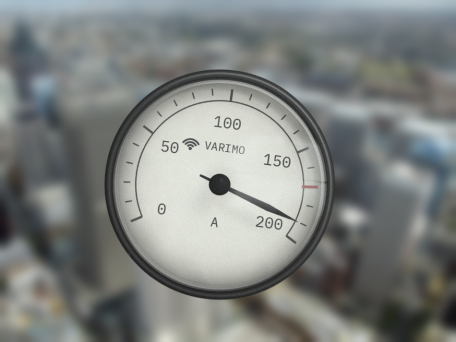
190 A
